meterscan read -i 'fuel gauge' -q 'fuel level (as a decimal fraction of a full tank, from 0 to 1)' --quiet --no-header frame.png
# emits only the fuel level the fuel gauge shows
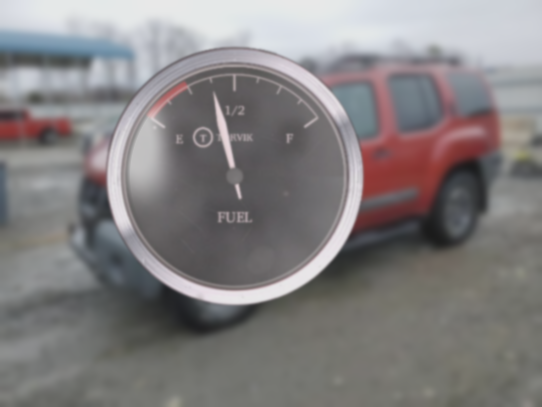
0.375
